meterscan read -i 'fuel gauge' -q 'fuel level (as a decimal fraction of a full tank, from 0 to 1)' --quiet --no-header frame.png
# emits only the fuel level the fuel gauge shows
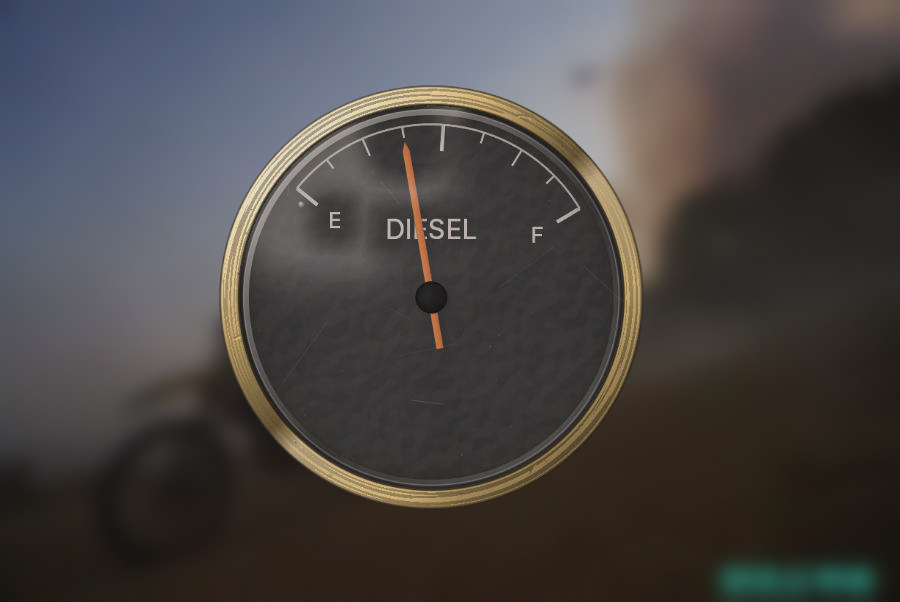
0.375
